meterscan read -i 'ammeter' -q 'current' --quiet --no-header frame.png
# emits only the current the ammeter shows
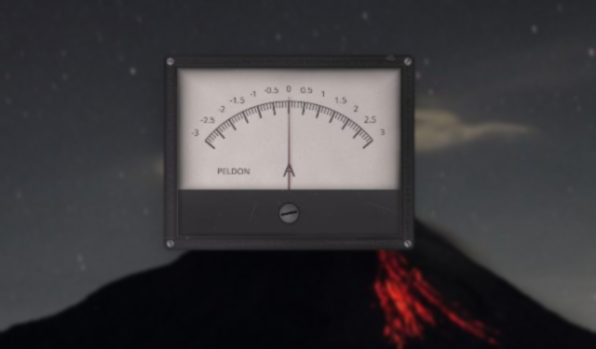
0 A
